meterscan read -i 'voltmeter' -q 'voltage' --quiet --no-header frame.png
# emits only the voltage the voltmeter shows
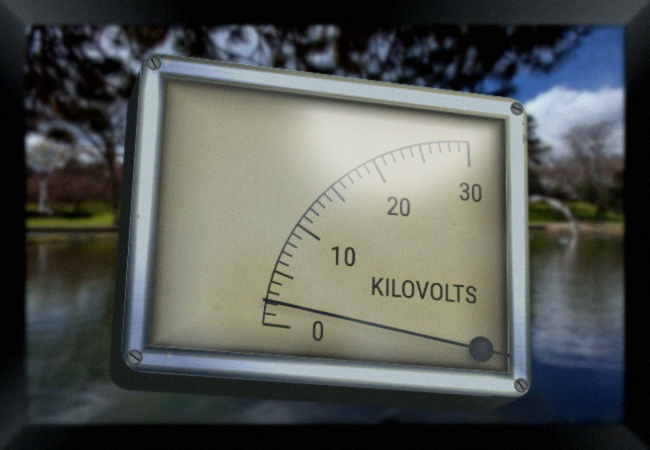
2 kV
